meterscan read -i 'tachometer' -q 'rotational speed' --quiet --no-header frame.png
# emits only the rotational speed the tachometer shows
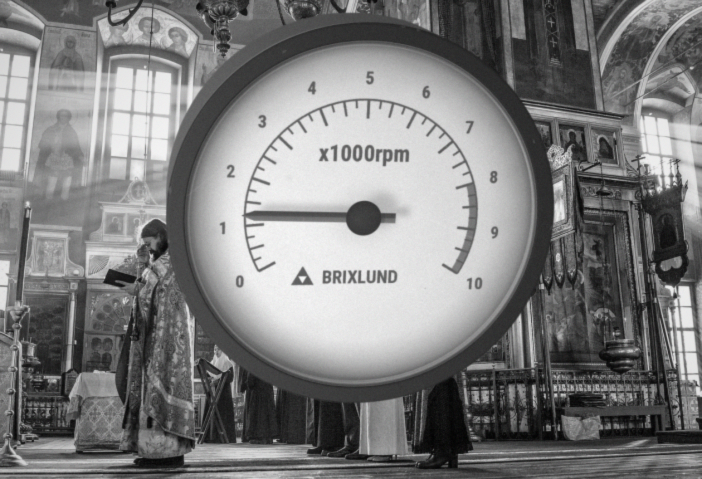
1250 rpm
